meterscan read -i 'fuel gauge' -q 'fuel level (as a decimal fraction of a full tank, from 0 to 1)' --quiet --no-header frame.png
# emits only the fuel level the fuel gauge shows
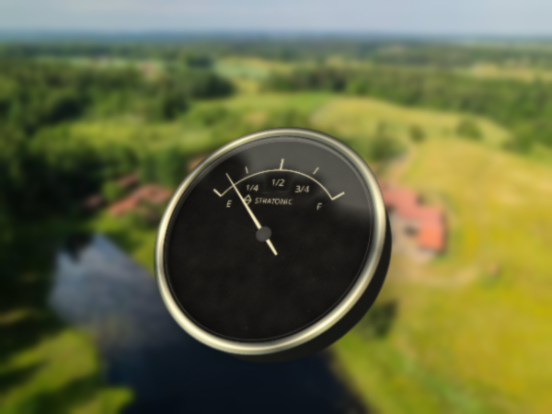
0.125
